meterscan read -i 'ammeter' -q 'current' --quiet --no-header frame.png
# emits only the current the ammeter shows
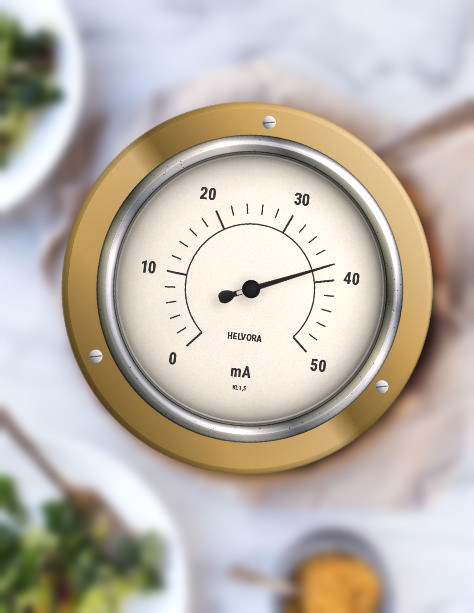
38 mA
